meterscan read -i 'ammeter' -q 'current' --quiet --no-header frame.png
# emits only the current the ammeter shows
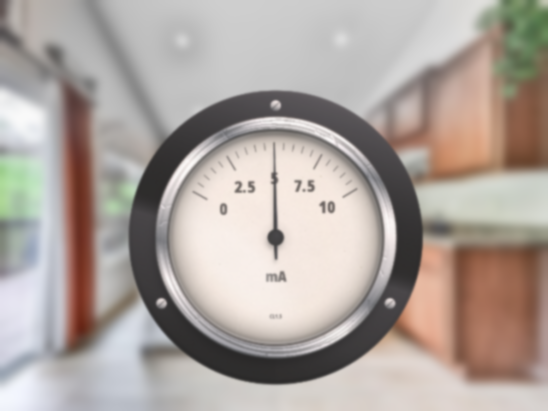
5 mA
